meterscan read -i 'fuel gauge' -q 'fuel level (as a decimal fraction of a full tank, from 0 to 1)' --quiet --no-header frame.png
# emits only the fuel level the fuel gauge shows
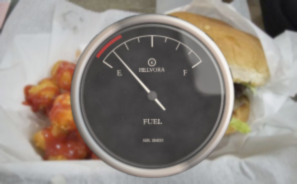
0.125
